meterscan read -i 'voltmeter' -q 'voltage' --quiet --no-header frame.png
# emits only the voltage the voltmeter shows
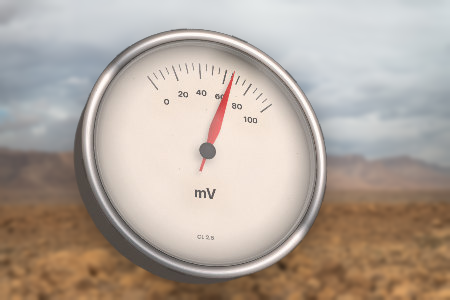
65 mV
